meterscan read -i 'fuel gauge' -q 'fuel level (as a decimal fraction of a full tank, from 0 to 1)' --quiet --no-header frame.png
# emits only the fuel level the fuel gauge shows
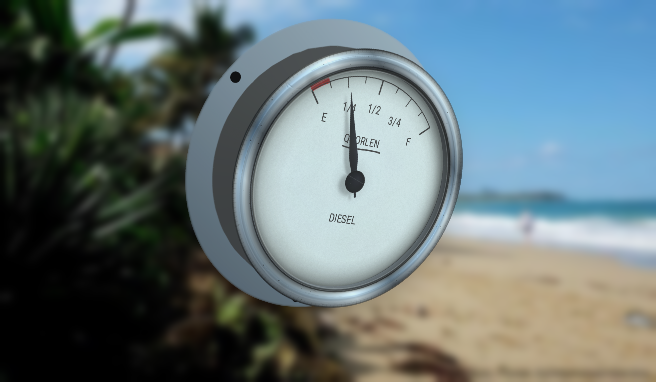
0.25
